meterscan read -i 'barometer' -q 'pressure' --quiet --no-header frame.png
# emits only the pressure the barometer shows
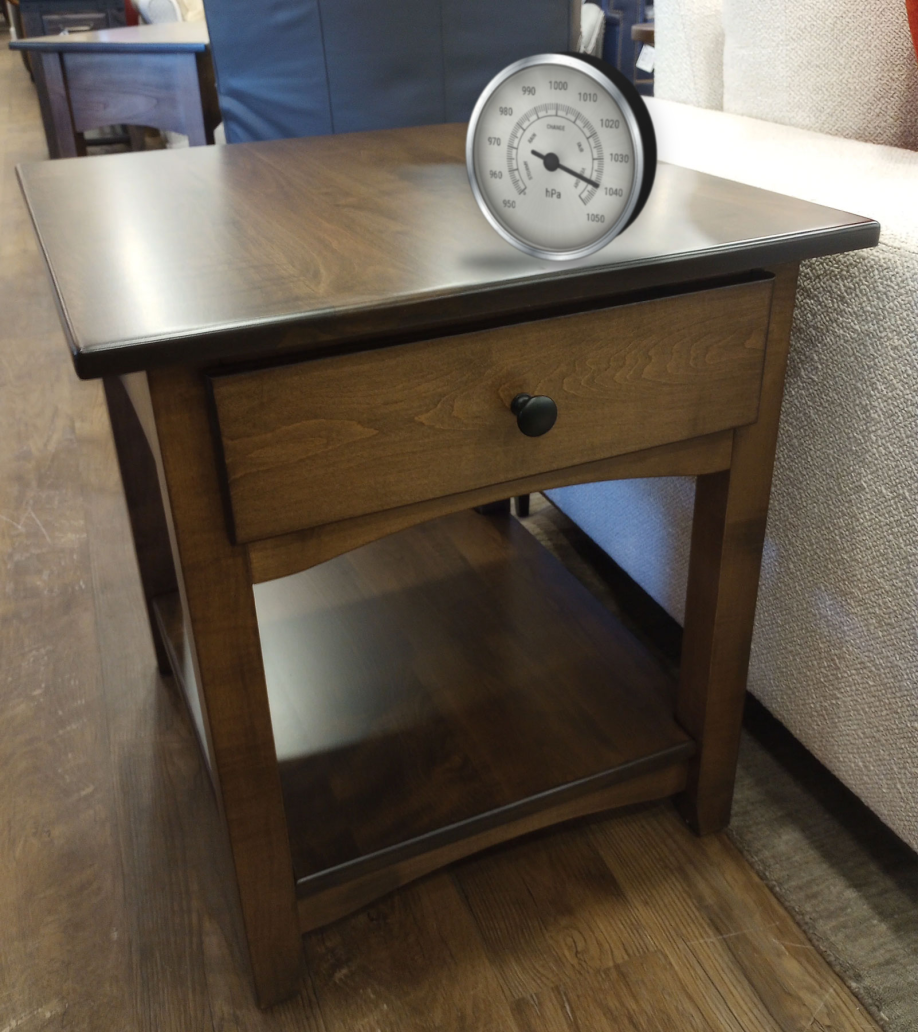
1040 hPa
